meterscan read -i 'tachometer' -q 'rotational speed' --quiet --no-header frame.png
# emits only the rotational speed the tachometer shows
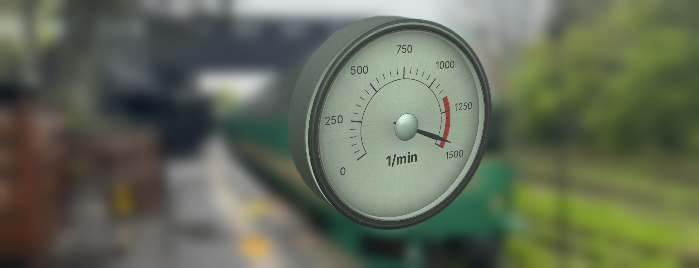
1450 rpm
